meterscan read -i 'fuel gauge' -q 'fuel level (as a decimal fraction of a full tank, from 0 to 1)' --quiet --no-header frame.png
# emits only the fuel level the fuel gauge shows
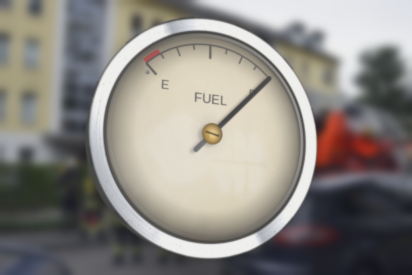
1
